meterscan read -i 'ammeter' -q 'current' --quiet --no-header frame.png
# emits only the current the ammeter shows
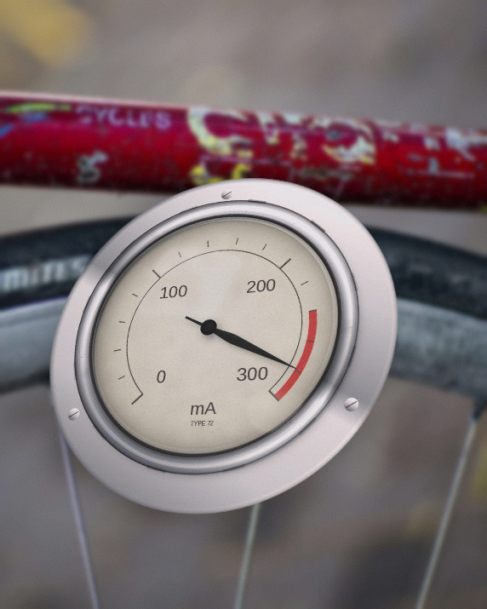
280 mA
